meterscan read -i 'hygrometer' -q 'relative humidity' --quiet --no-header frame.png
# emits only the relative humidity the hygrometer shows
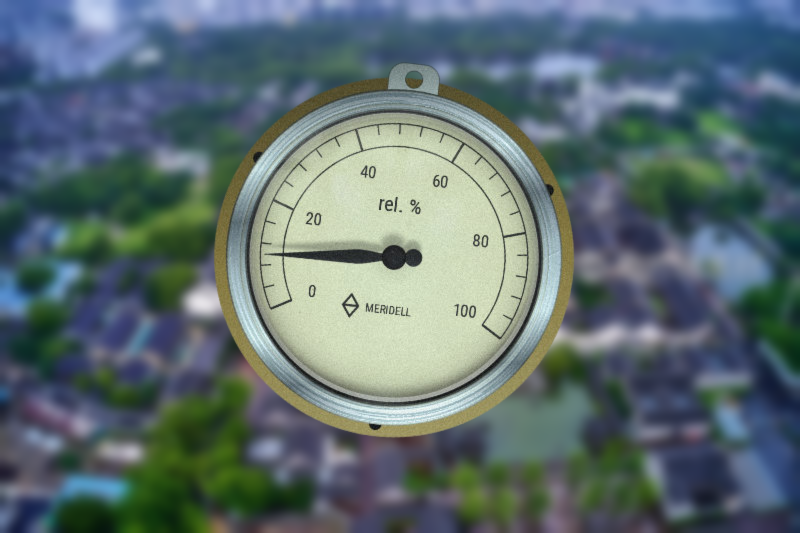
10 %
